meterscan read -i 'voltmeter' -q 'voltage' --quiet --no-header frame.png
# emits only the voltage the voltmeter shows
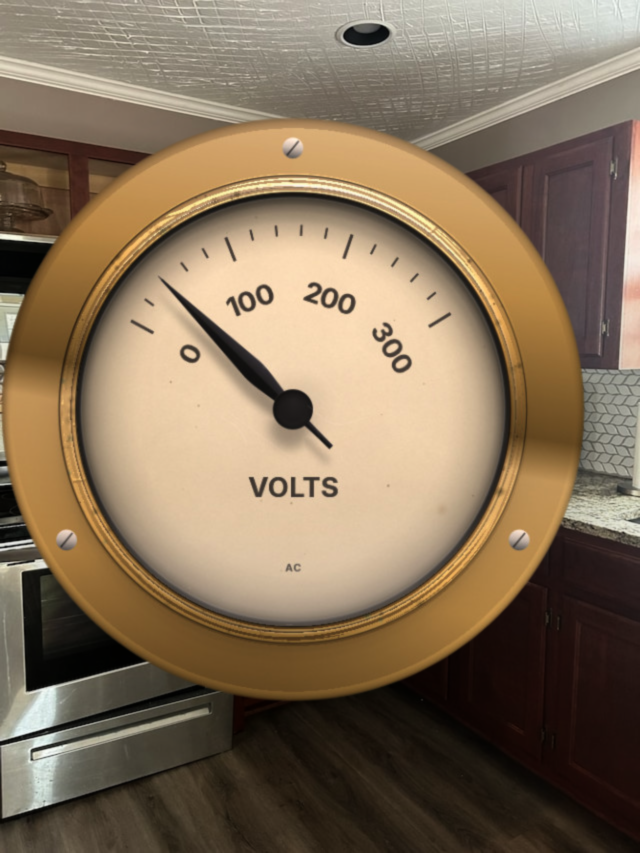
40 V
